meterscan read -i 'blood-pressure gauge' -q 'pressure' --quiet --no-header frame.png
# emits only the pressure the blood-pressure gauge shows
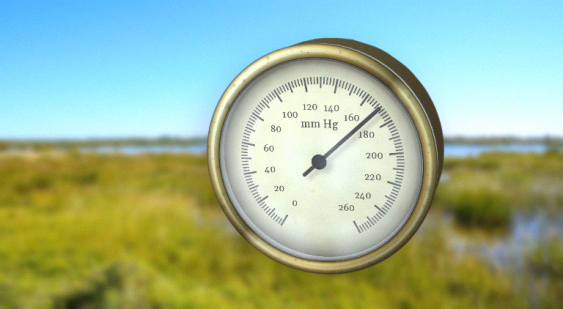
170 mmHg
